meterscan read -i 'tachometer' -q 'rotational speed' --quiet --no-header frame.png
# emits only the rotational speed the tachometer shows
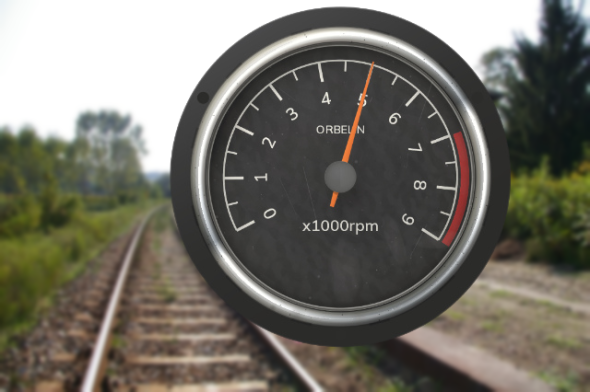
5000 rpm
